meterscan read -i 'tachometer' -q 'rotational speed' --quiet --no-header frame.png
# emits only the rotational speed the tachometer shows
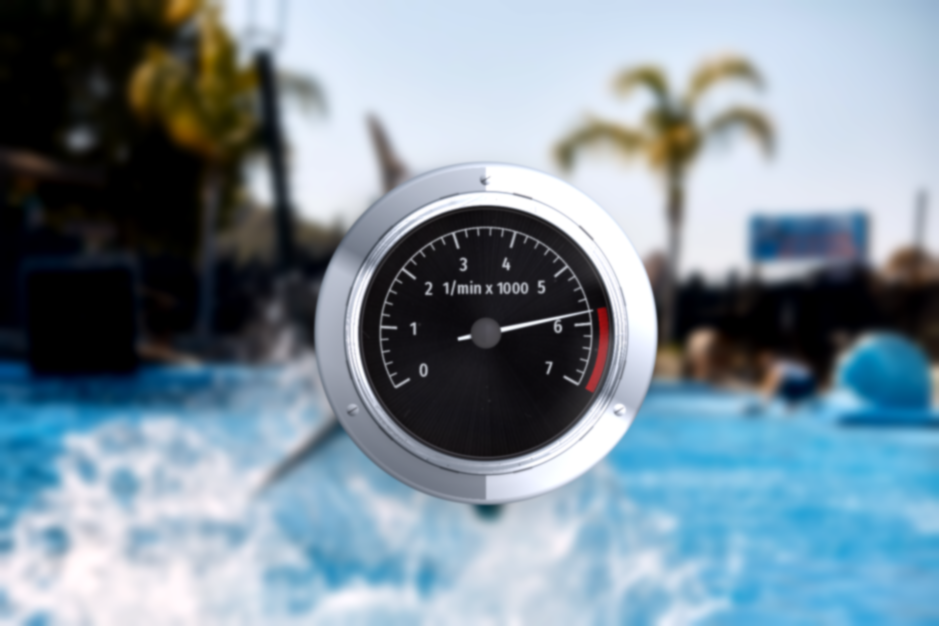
5800 rpm
